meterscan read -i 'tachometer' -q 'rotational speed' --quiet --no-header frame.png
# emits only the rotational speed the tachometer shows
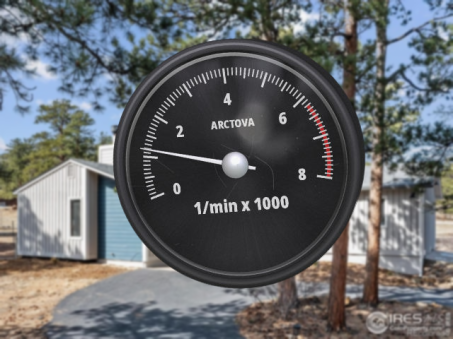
1200 rpm
